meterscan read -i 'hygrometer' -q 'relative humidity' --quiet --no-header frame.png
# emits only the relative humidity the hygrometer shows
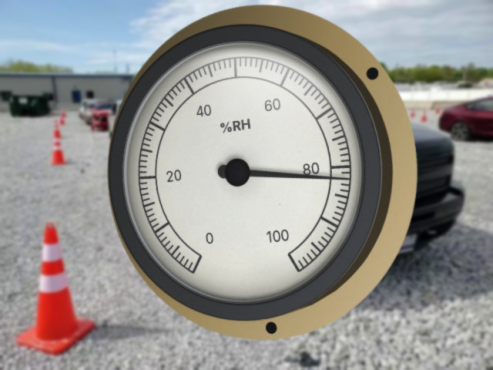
82 %
